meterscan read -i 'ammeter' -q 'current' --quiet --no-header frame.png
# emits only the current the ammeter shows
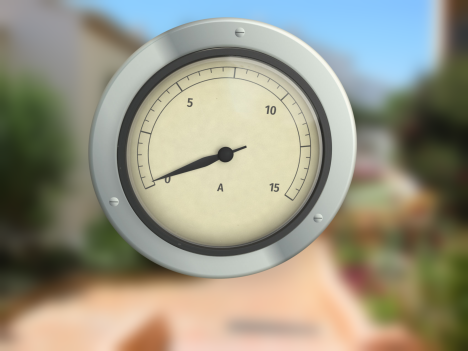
0.25 A
